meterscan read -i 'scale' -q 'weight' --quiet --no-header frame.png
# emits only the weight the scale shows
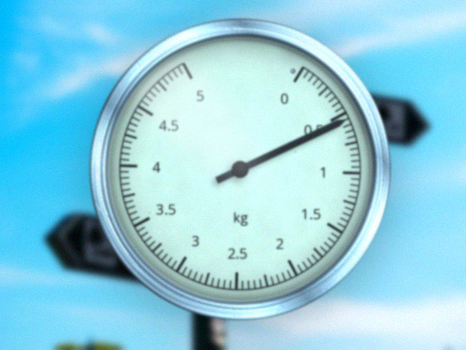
0.55 kg
